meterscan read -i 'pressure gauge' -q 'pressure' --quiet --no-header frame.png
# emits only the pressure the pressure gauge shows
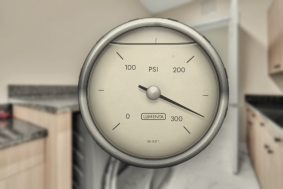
275 psi
